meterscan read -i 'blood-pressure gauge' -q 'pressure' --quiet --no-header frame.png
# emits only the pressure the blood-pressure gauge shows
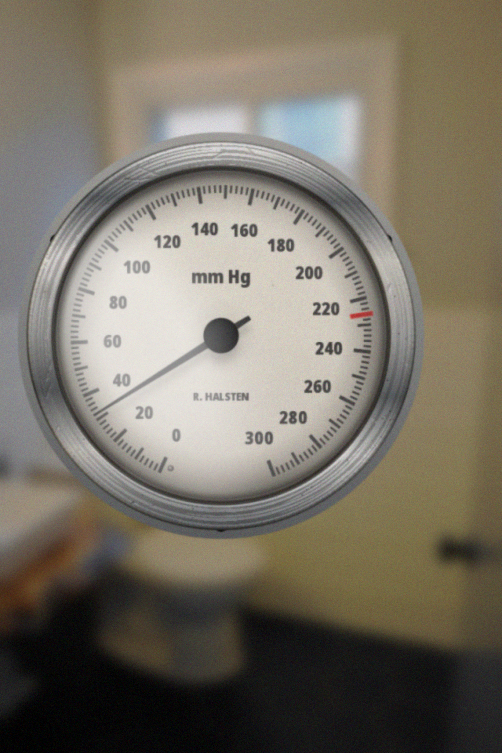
32 mmHg
